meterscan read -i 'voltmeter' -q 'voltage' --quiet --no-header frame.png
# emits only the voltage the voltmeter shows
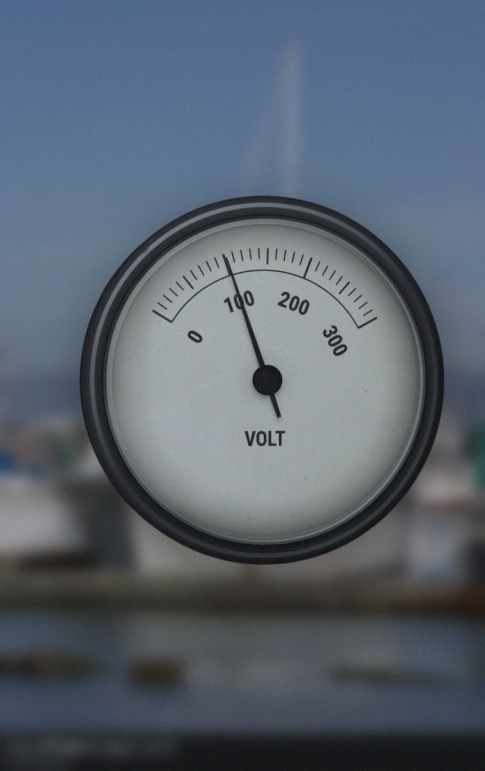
100 V
